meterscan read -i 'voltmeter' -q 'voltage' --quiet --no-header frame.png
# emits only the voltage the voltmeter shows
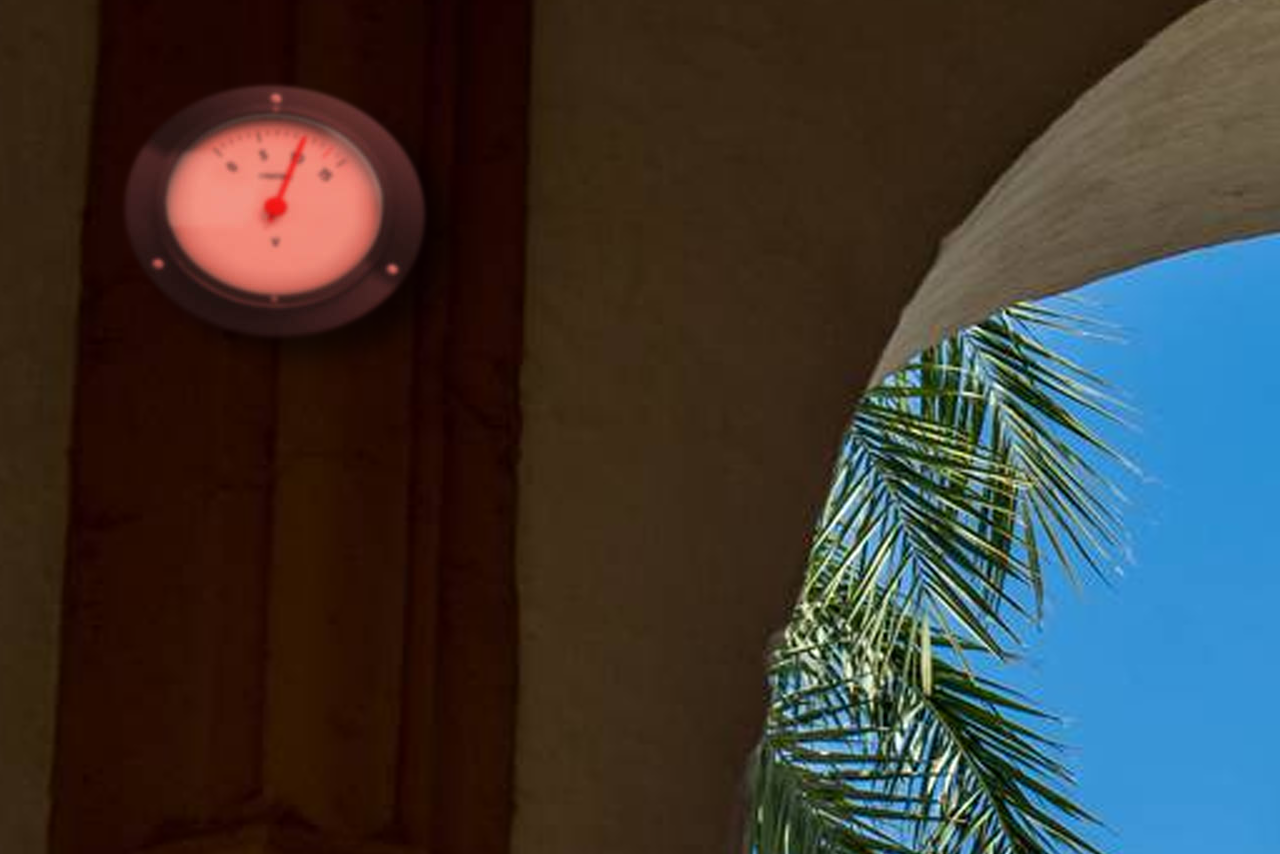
10 V
